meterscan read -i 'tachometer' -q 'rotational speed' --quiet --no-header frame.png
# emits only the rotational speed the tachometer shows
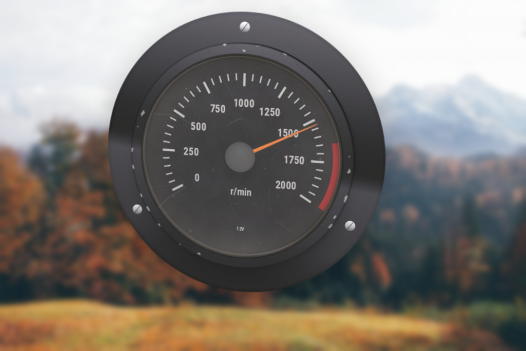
1525 rpm
